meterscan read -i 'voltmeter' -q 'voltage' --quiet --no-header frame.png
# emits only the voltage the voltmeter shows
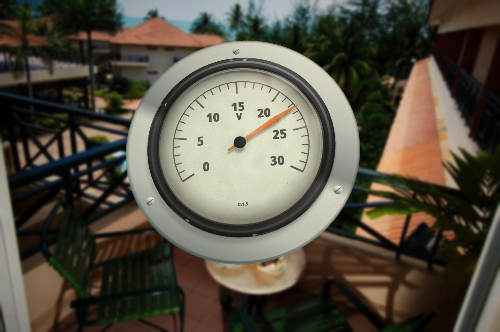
22.5 V
